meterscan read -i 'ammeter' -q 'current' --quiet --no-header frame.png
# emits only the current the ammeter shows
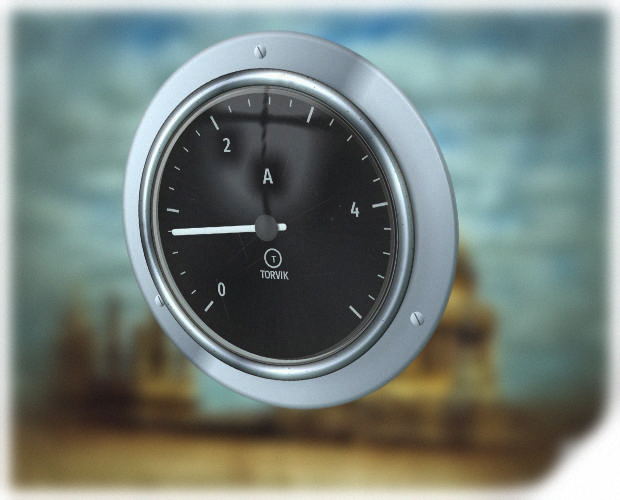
0.8 A
